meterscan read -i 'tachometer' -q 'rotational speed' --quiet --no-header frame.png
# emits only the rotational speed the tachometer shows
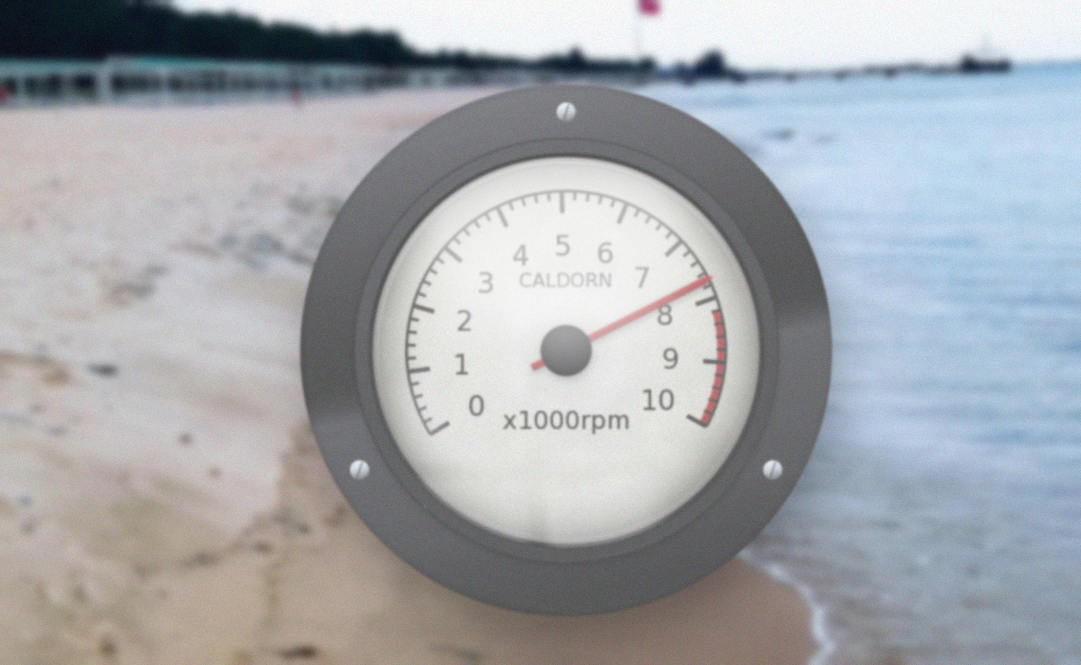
7700 rpm
